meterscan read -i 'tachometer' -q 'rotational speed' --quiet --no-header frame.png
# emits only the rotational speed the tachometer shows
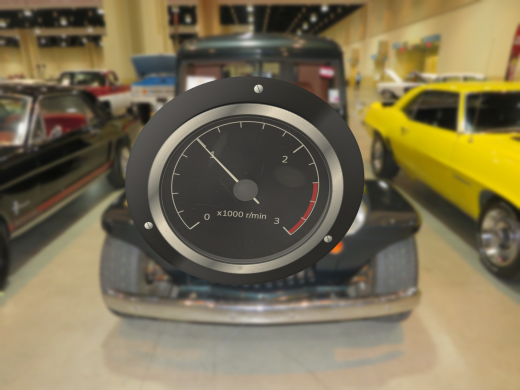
1000 rpm
